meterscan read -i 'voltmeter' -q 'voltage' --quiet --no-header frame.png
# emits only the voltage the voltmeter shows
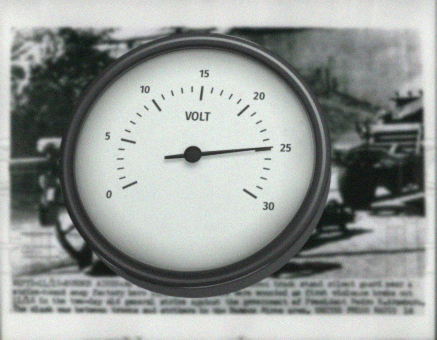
25 V
